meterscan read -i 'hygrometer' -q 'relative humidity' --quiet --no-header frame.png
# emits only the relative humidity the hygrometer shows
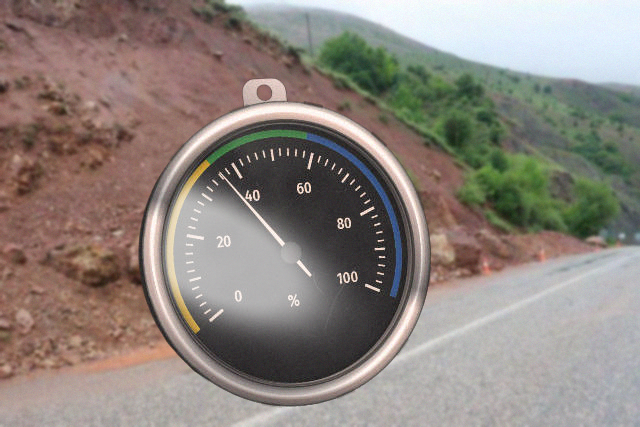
36 %
